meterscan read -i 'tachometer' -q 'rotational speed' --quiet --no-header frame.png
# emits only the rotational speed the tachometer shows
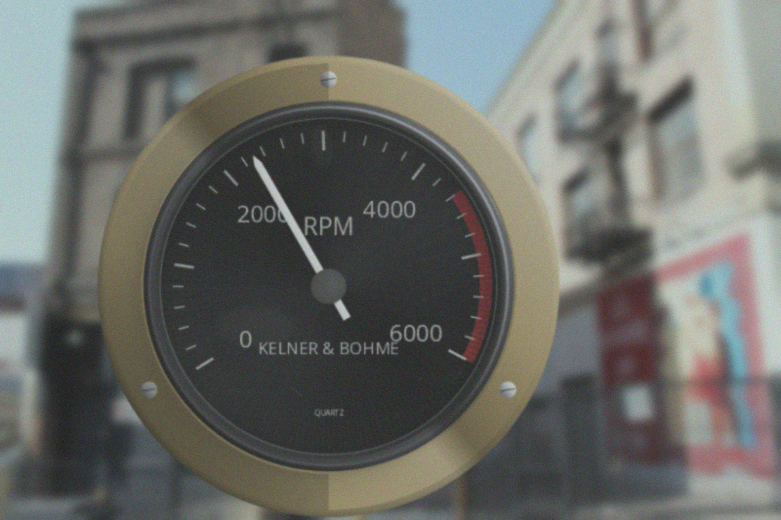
2300 rpm
